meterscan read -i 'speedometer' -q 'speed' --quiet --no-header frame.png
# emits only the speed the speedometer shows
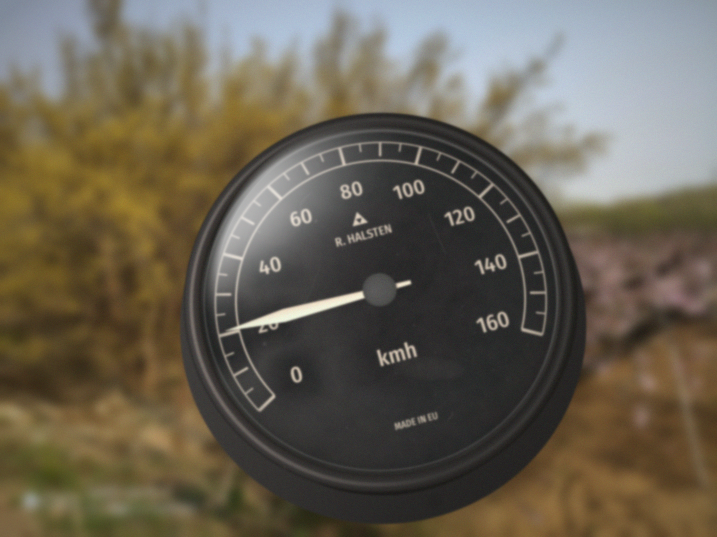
20 km/h
